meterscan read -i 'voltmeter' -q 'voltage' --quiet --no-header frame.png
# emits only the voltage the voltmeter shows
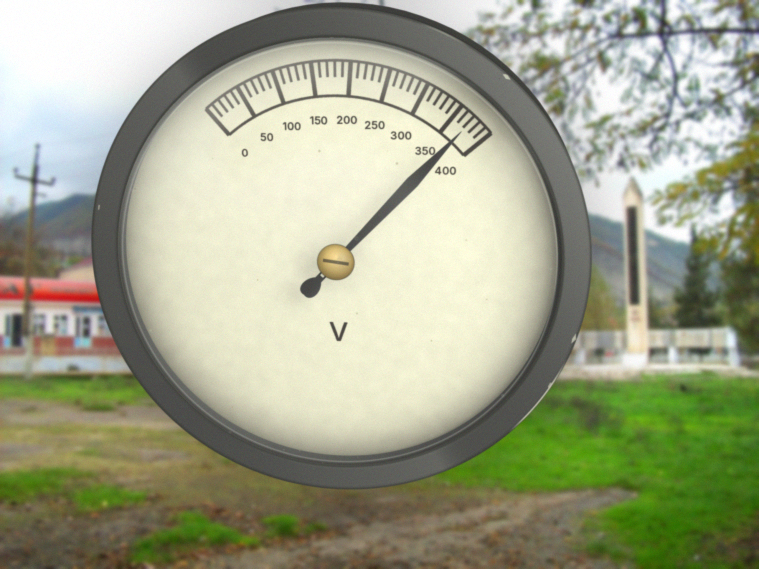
370 V
